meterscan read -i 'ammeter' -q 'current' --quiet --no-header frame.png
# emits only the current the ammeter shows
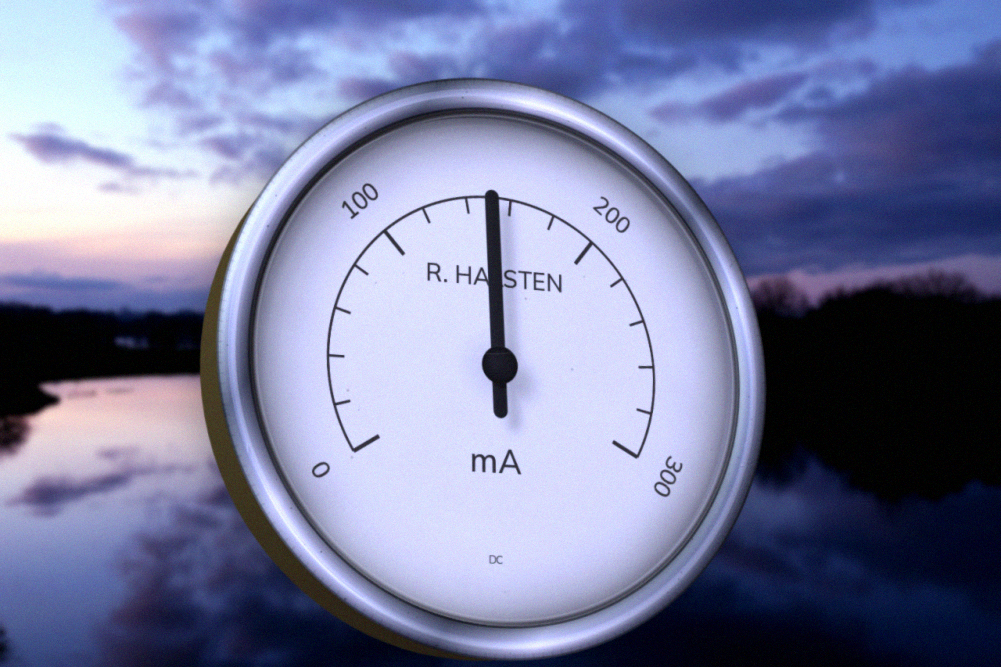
150 mA
